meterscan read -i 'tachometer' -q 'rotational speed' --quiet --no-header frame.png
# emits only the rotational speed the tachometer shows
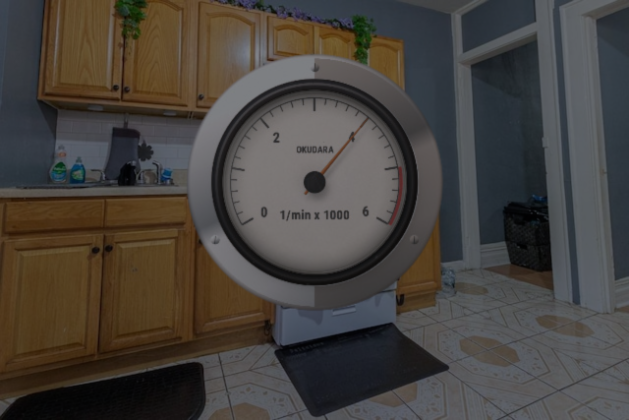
4000 rpm
